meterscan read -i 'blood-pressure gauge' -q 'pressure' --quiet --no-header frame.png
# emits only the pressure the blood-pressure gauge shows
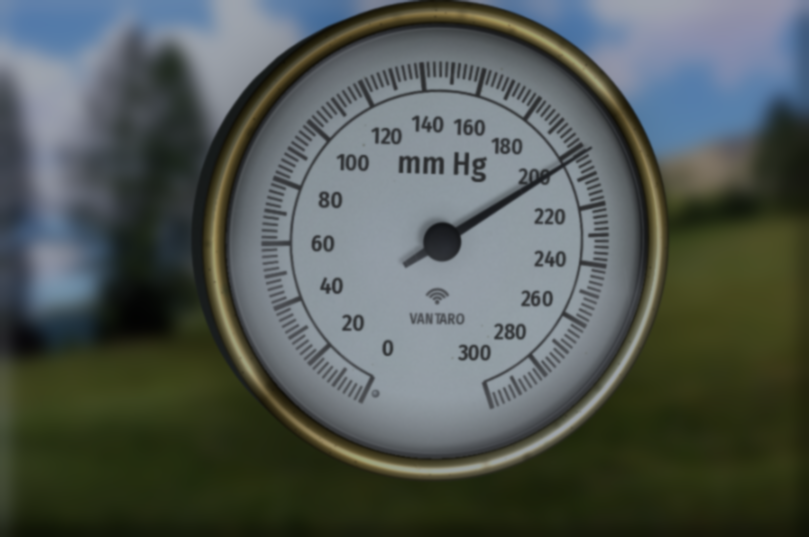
202 mmHg
